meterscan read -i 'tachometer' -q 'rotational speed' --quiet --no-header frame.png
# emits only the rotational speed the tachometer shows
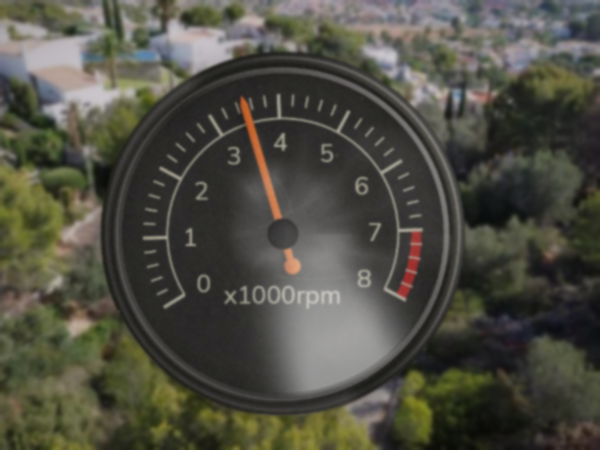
3500 rpm
